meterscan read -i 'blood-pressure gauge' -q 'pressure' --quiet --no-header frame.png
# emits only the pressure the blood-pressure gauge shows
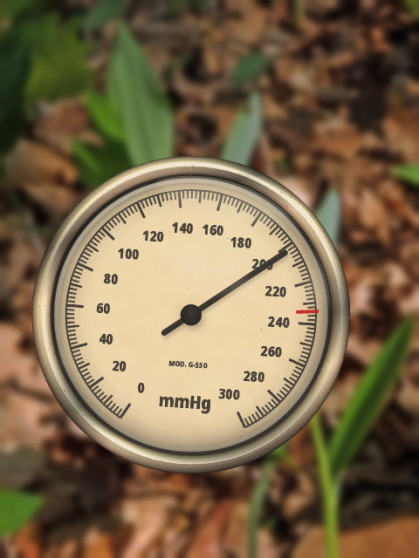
202 mmHg
